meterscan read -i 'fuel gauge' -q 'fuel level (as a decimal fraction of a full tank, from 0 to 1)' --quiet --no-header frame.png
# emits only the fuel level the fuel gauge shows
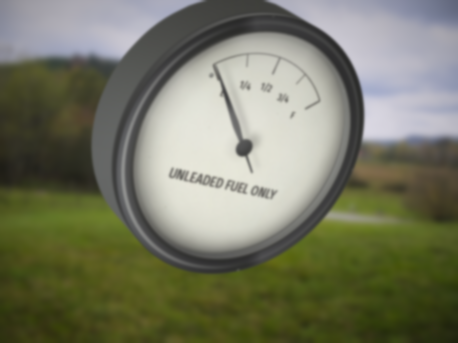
0
